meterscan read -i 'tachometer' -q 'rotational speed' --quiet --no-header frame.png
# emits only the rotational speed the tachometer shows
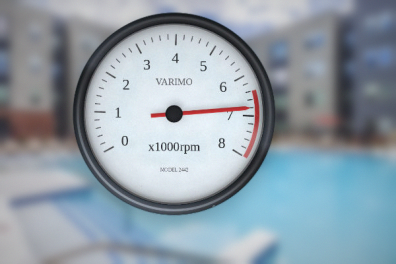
6800 rpm
